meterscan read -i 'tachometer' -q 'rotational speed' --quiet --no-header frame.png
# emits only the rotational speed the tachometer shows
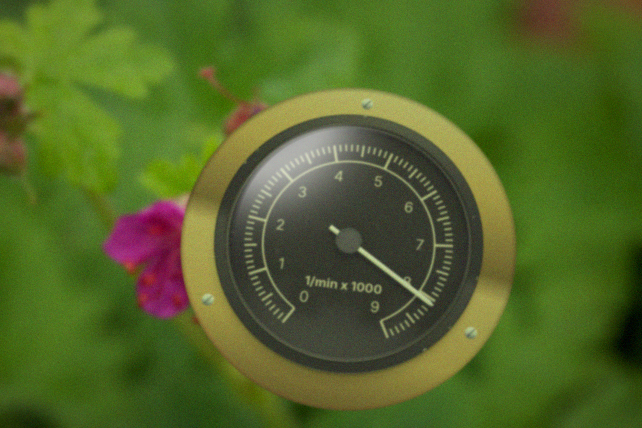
8100 rpm
